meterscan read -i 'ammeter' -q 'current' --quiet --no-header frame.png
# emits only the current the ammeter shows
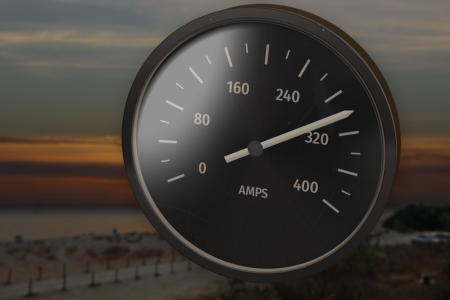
300 A
